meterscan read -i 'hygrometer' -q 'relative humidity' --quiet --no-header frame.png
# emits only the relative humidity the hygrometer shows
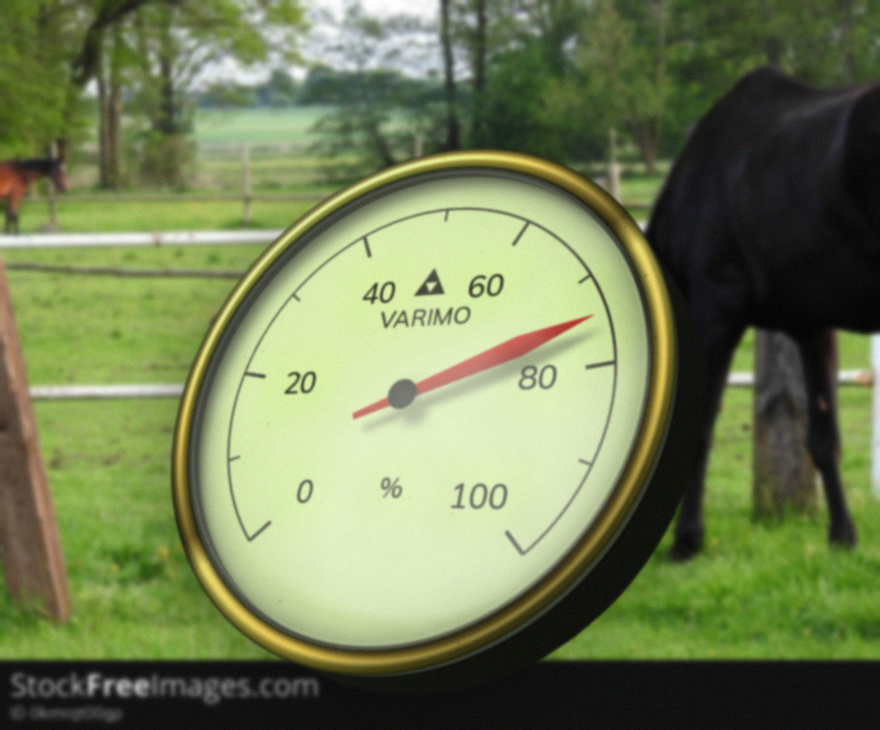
75 %
